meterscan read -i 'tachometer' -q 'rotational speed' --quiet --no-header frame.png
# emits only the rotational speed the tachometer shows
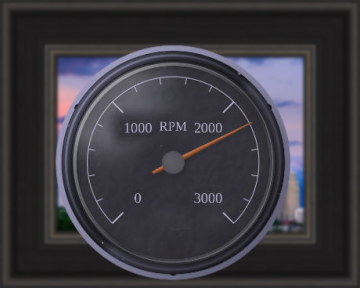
2200 rpm
